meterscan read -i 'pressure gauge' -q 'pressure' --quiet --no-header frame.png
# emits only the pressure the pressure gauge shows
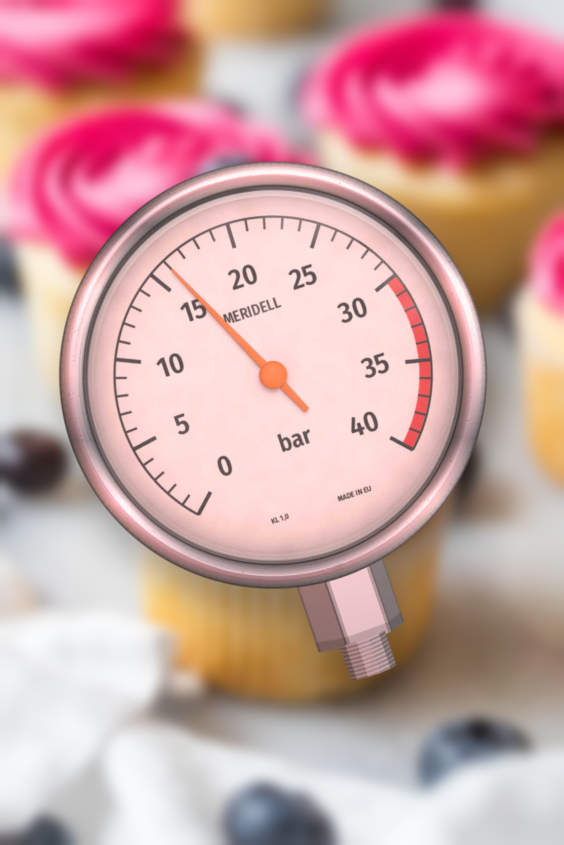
16 bar
